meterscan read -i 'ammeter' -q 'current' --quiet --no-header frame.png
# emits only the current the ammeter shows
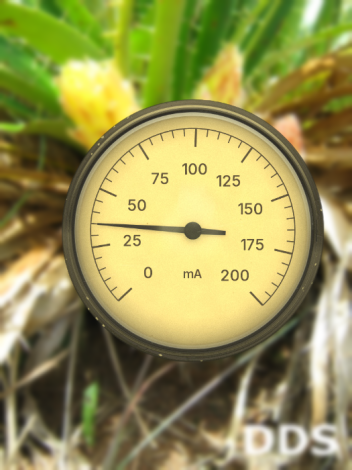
35 mA
